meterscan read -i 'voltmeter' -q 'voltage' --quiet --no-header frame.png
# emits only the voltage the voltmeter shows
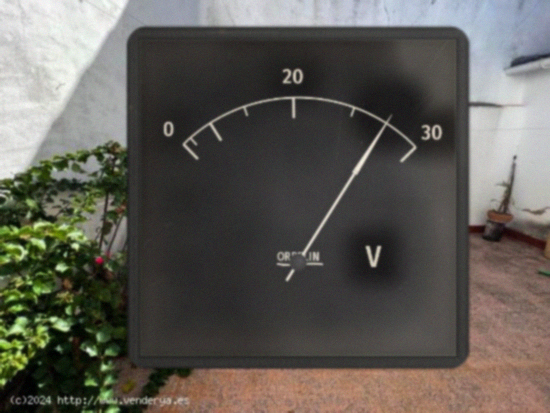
27.5 V
